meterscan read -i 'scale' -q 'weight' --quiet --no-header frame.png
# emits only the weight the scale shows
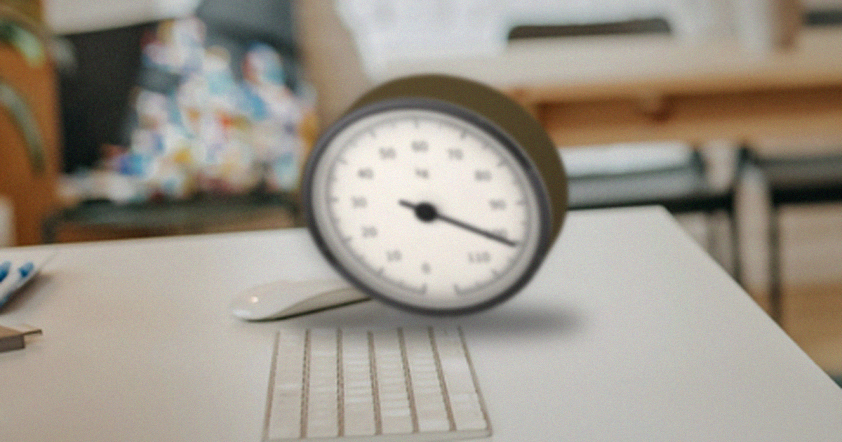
100 kg
